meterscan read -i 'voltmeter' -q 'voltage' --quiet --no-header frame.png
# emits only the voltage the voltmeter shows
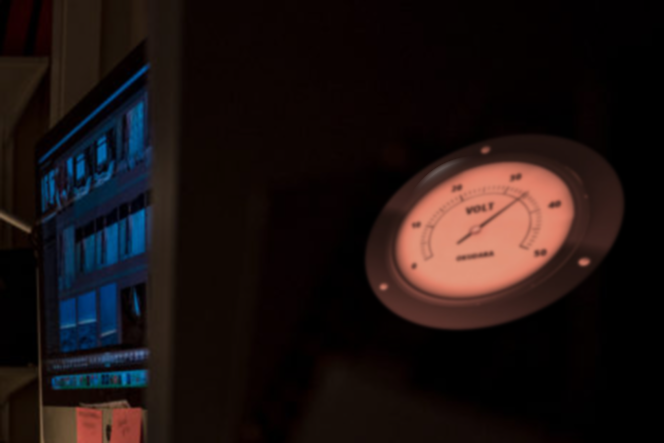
35 V
